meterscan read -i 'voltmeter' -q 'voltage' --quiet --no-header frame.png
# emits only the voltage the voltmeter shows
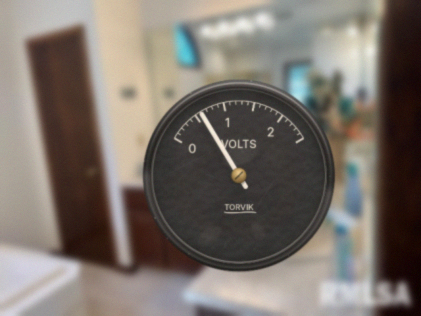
0.6 V
